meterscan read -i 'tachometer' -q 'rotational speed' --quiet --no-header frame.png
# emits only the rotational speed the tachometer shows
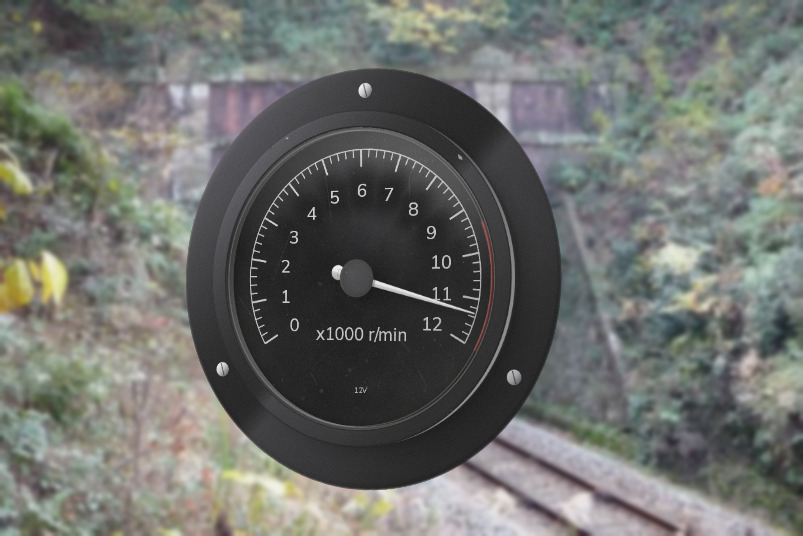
11300 rpm
